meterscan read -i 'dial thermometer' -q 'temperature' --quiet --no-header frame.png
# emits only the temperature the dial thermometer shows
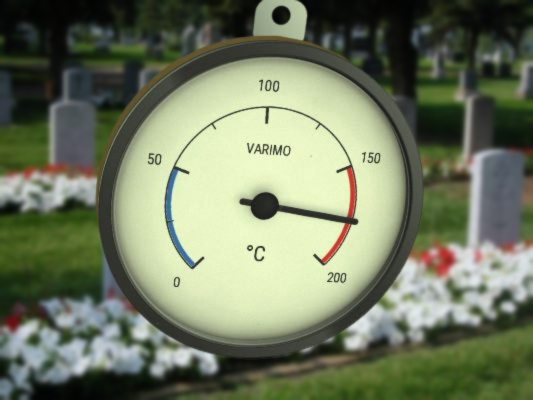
175 °C
